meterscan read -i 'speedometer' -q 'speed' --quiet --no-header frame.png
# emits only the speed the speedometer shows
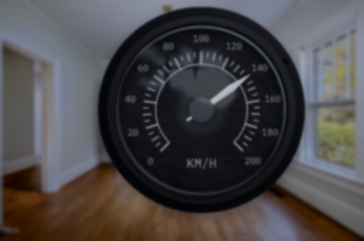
140 km/h
